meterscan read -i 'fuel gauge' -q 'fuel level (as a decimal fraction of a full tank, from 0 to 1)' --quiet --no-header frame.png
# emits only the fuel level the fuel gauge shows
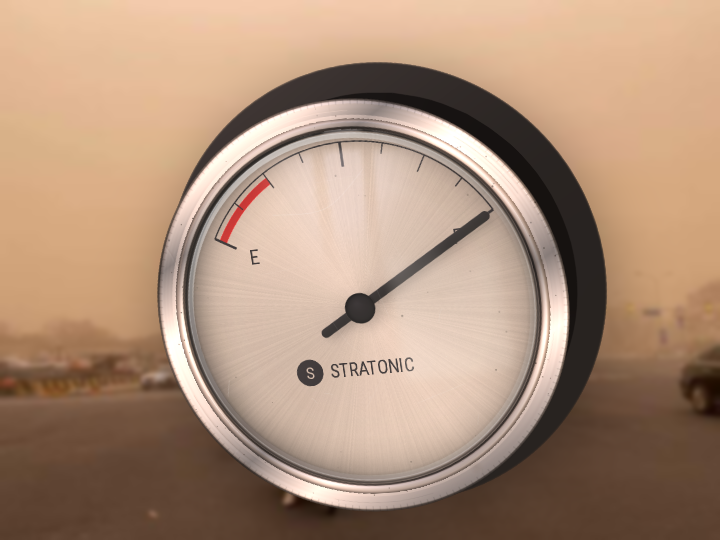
1
